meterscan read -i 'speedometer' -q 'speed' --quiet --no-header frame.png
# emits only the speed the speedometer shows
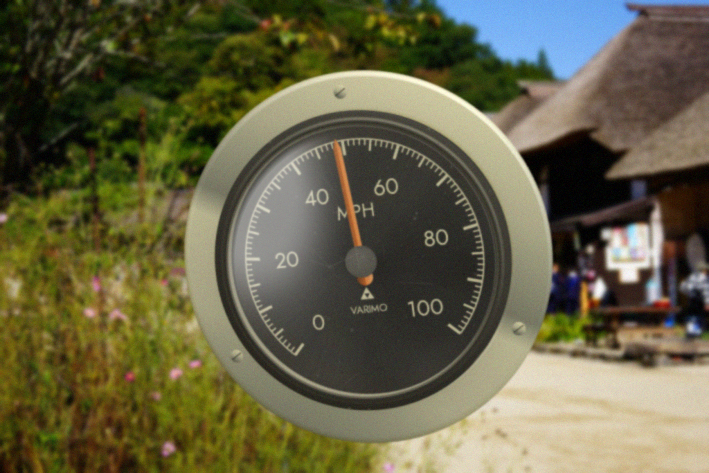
49 mph
